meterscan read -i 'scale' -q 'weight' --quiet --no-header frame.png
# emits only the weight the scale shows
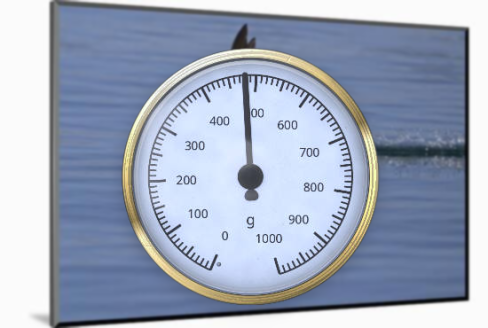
480 g
